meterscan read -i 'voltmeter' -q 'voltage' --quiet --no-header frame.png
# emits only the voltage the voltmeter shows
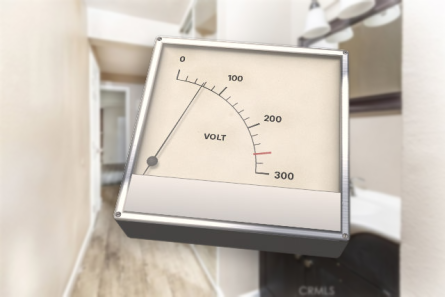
60 V
